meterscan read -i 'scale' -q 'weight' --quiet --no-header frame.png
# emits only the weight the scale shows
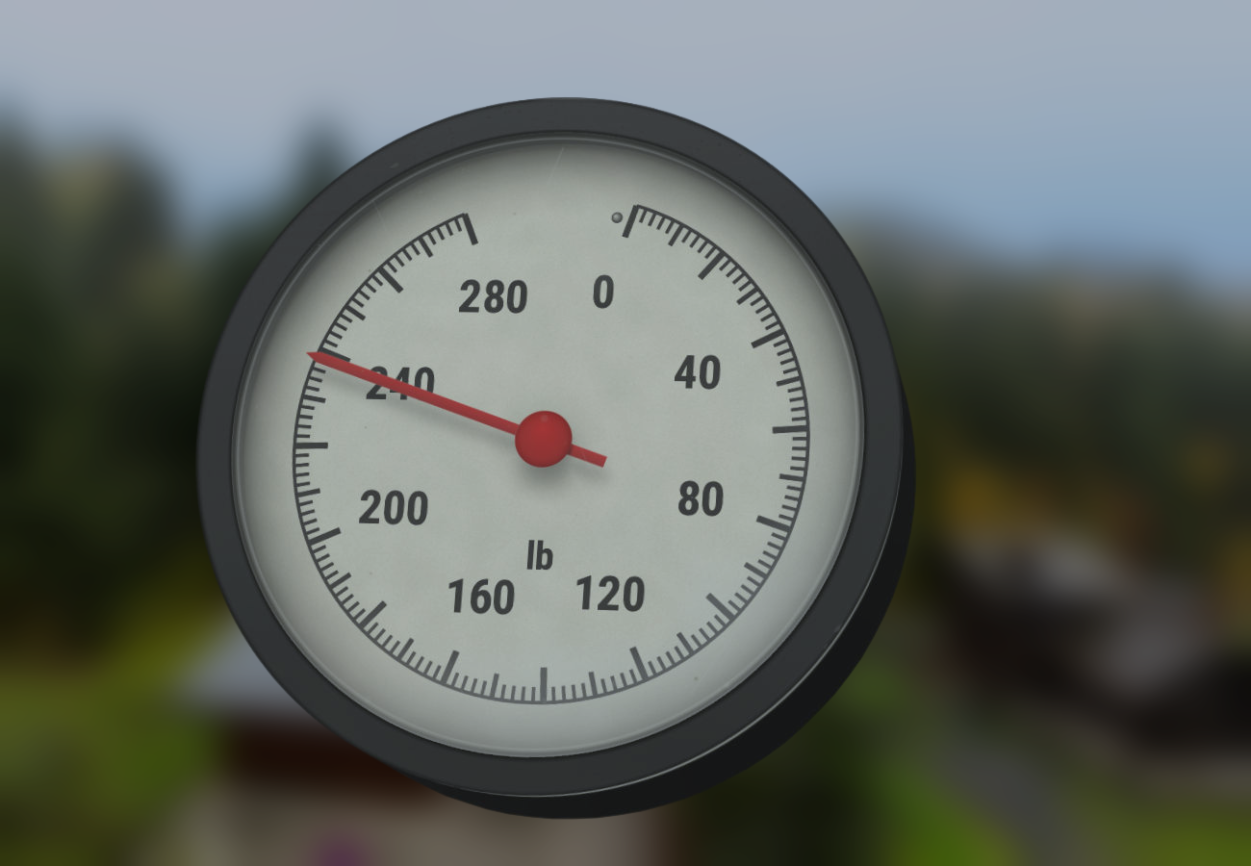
238 lb
